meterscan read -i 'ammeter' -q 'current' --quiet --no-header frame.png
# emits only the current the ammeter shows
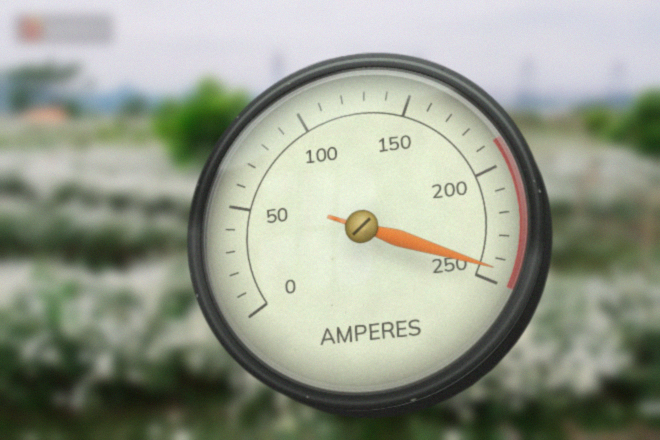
245 A
